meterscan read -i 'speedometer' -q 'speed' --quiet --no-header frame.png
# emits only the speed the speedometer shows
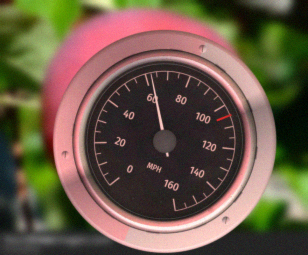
62.5 mph
